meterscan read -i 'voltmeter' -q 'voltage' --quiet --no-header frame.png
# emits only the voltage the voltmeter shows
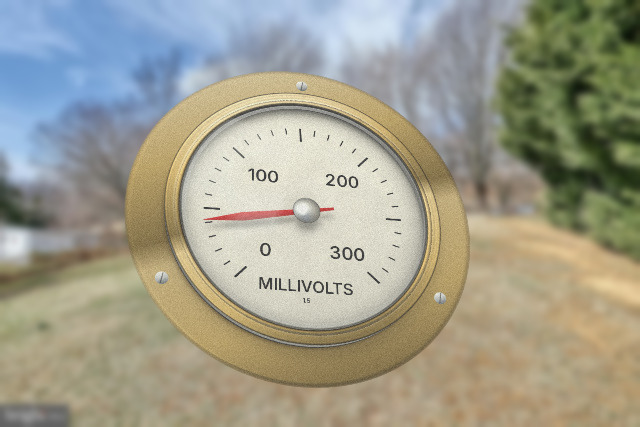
40 mV
